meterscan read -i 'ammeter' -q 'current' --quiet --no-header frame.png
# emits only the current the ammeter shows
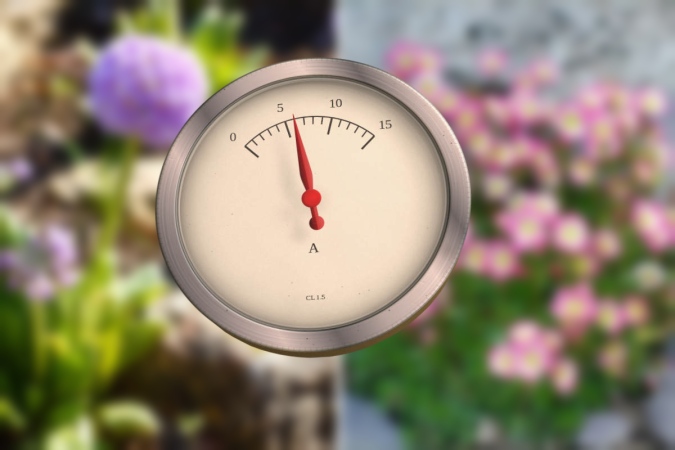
6 A
